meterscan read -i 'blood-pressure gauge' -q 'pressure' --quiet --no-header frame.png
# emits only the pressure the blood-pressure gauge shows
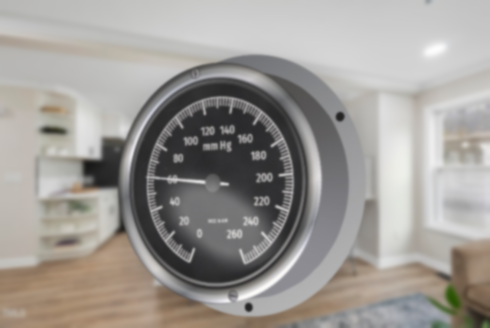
60 mmHg
